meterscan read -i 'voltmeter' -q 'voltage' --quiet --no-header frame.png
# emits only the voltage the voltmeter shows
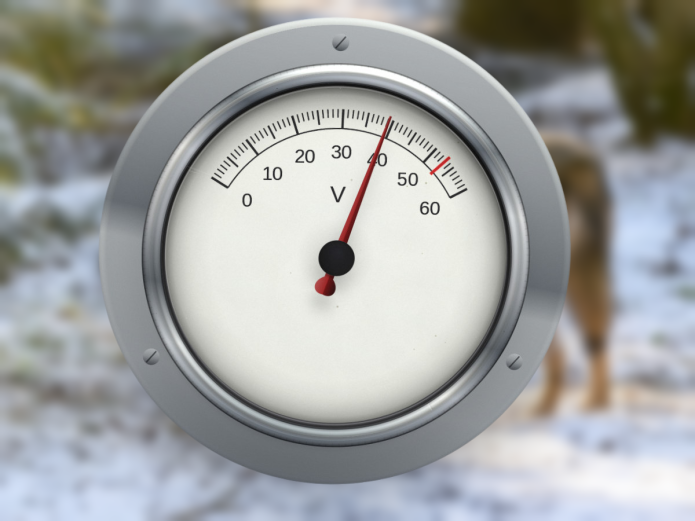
39 V
